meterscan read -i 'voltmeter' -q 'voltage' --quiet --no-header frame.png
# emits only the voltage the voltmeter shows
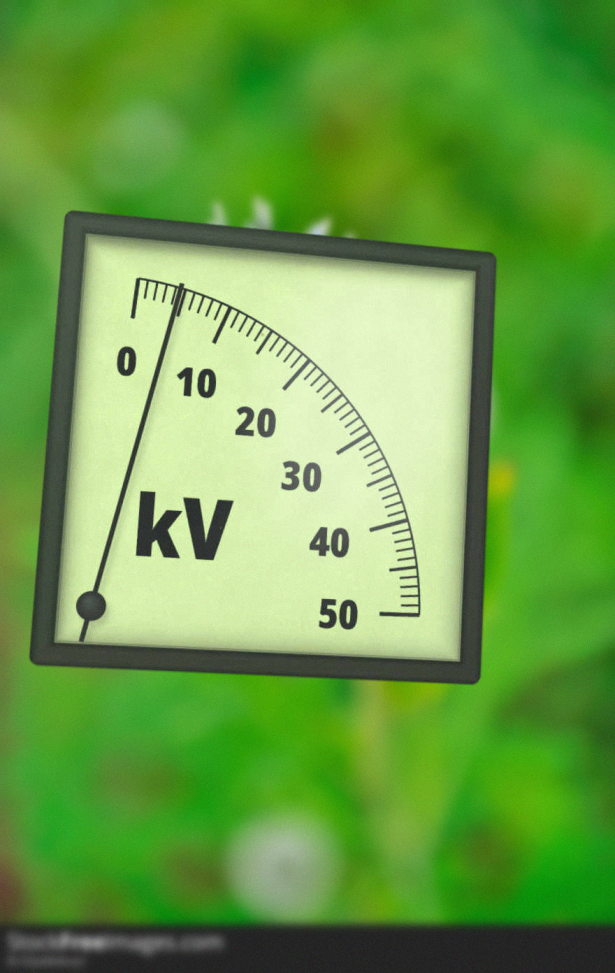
4.5 kV
